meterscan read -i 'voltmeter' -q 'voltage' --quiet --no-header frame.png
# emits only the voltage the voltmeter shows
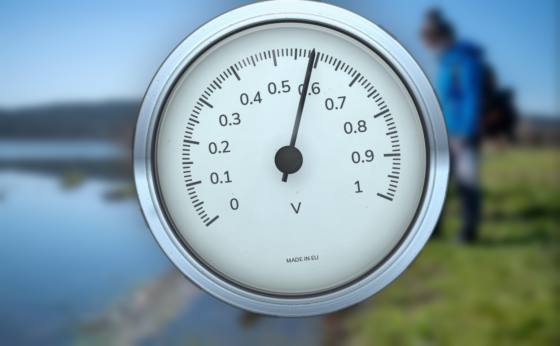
0.59 V
